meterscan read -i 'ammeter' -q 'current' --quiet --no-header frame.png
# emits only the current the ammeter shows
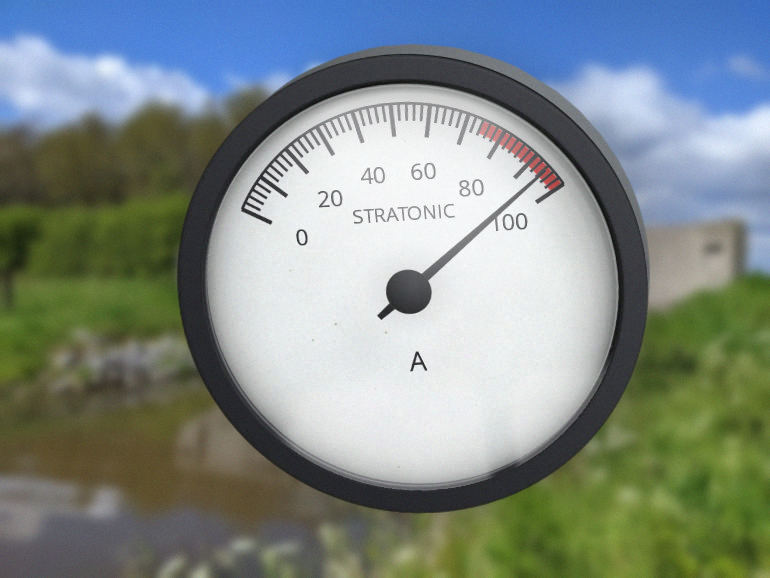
94 A
